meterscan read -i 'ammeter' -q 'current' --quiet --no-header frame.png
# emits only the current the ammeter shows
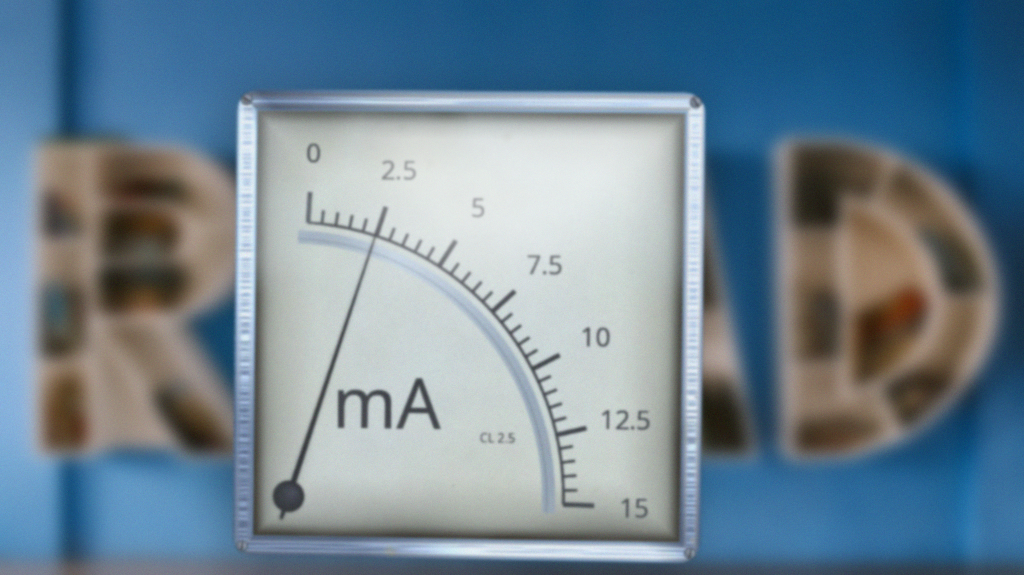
2.5 mA
